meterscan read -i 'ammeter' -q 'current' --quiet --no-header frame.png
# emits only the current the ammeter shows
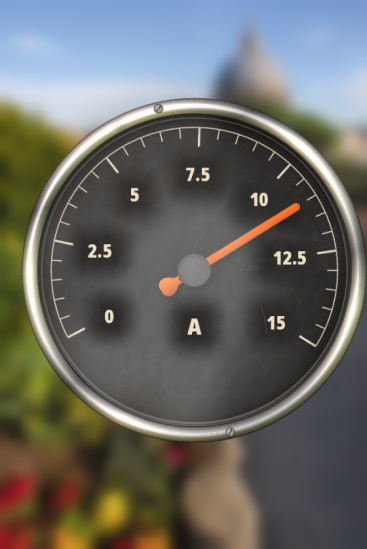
11 A
